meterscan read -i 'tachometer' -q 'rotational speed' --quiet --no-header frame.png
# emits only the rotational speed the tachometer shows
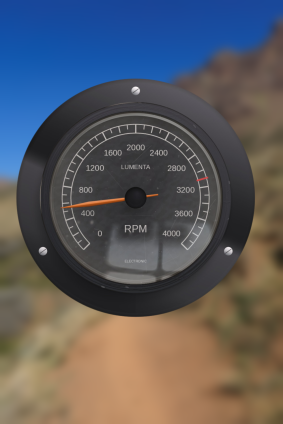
550 rpm
